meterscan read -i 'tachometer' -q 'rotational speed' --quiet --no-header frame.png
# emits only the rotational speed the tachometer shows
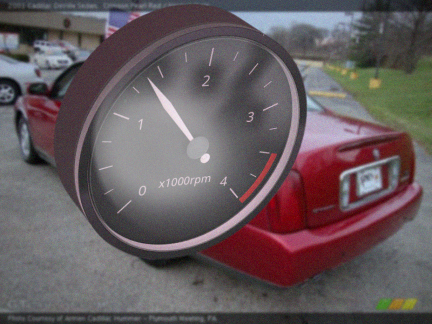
1375 rpm
